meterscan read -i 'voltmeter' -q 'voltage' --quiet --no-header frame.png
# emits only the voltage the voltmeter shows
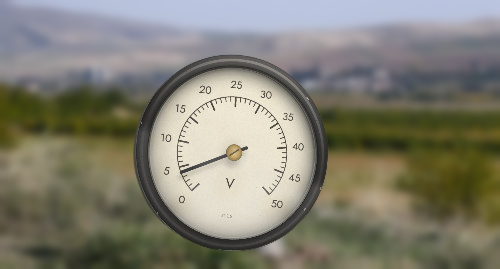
4 V
